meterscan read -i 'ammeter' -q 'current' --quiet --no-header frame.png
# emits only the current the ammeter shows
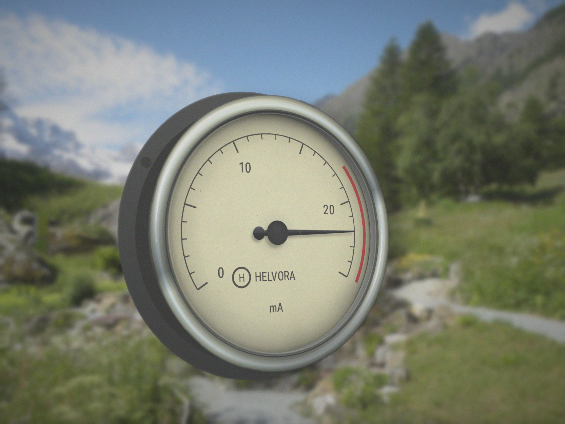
22 mA
